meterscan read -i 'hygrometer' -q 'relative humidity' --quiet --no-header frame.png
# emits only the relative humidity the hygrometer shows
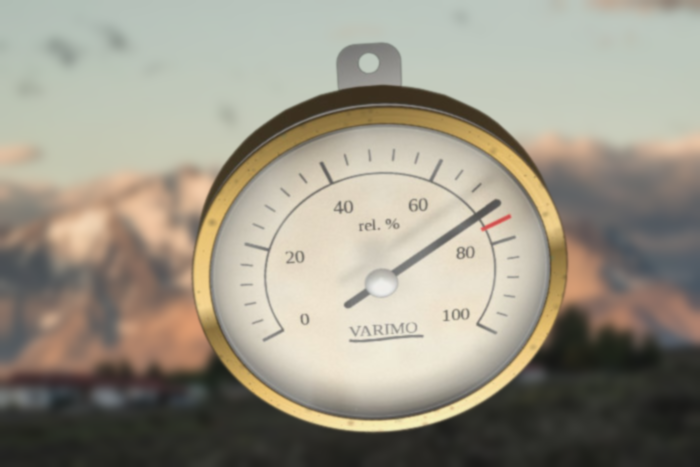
72 %
